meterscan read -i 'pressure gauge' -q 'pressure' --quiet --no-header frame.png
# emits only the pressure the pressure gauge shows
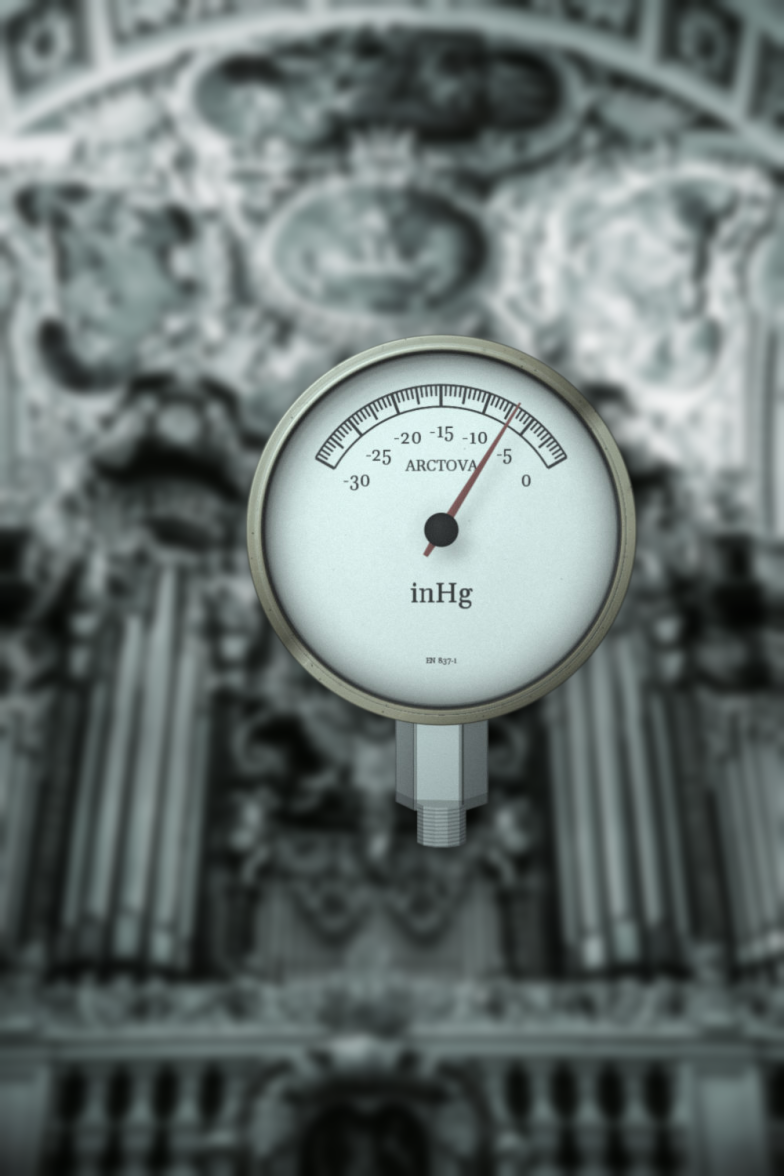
-7 inHg
